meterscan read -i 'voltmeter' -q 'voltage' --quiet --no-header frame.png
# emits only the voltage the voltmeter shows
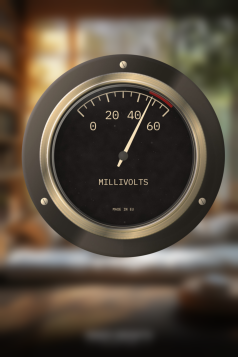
47.5 mV
